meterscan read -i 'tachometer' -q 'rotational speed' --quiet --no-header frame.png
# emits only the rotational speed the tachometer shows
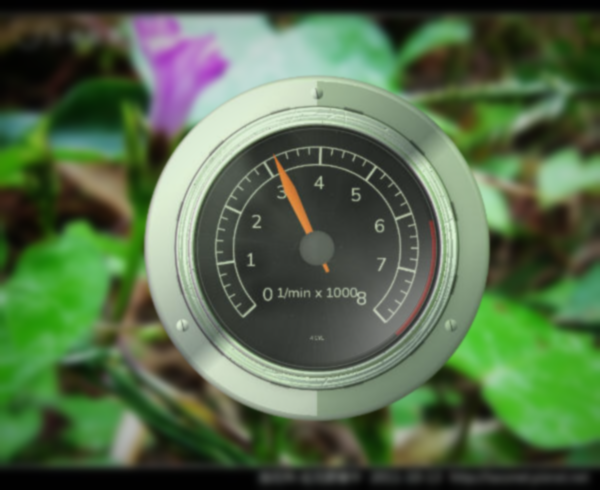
3200 rpm
